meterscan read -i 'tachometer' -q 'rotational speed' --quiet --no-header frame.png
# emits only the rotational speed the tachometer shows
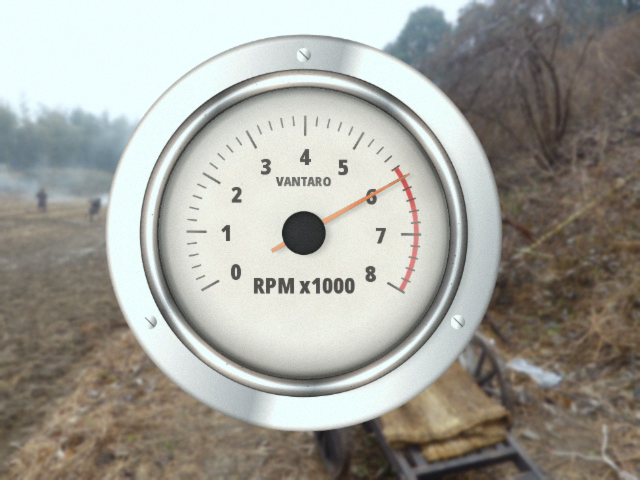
6000 rpm
